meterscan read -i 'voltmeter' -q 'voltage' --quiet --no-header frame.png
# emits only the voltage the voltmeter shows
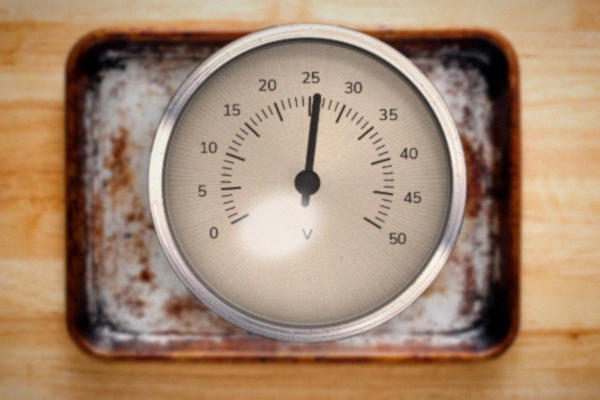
26 V
